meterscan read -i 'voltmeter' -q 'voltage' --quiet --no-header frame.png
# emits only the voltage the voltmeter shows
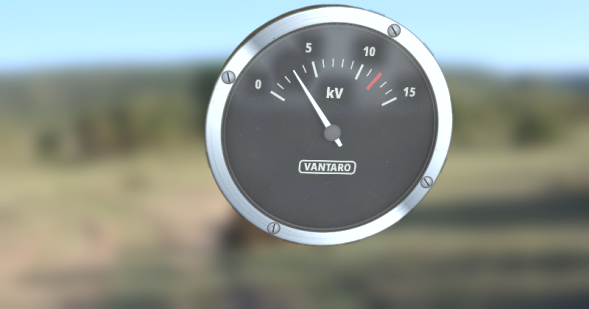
3 kV
